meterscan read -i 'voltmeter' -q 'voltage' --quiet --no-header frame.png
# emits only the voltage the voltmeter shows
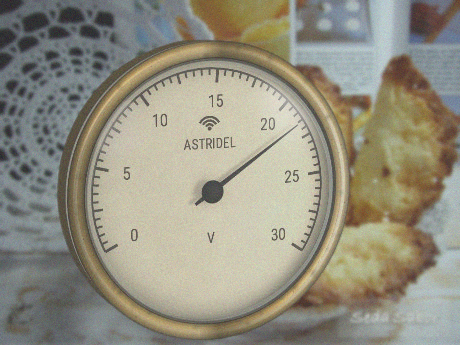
21.5 V
